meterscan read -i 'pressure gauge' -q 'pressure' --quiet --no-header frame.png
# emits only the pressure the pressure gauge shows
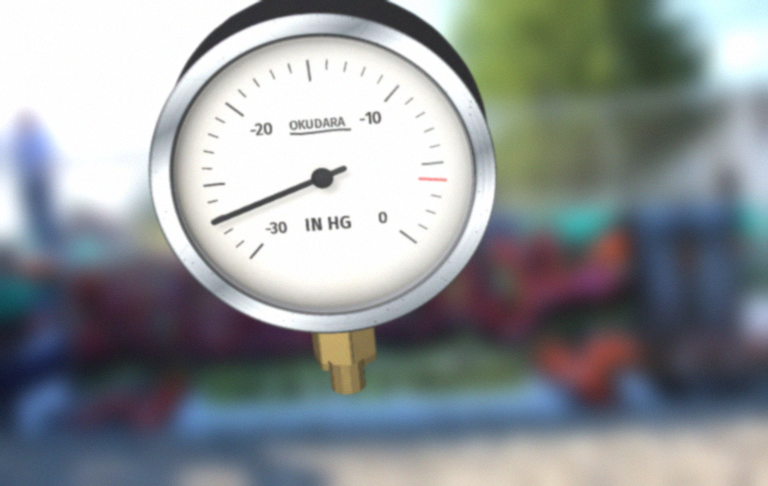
-27 inHg
